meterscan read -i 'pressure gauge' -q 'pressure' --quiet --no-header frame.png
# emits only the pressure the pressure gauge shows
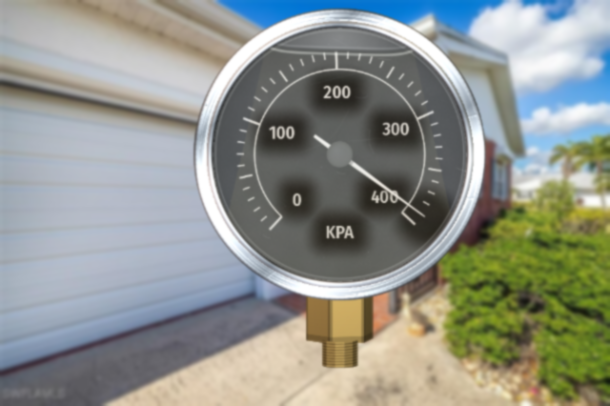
390 kPa
